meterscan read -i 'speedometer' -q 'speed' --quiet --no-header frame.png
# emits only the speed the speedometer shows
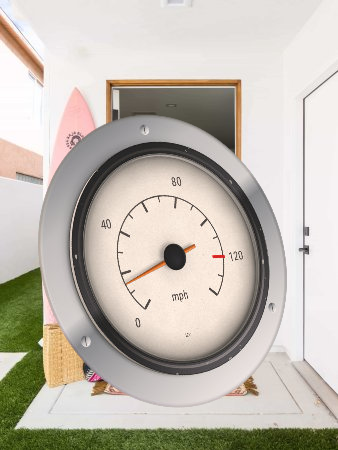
15 mph
